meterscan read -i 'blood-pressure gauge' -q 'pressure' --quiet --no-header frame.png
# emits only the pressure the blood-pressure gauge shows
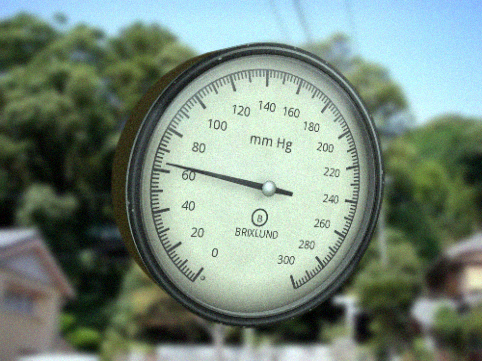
64 mmHg
